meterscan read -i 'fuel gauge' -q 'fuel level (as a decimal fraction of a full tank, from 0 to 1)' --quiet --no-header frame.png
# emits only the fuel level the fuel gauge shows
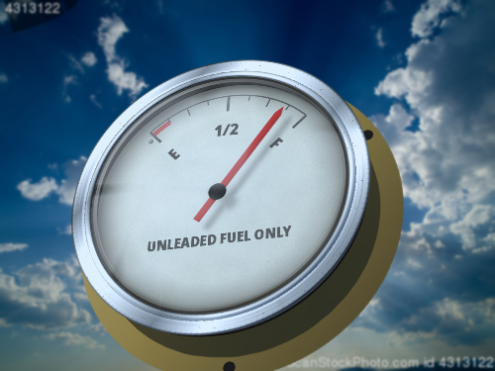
0.875
